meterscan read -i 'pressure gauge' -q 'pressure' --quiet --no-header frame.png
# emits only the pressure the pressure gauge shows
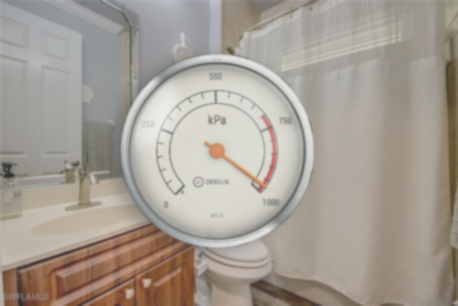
975 kPa
